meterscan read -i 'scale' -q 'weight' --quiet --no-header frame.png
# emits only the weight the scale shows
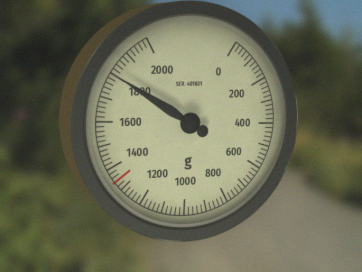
1800 g
